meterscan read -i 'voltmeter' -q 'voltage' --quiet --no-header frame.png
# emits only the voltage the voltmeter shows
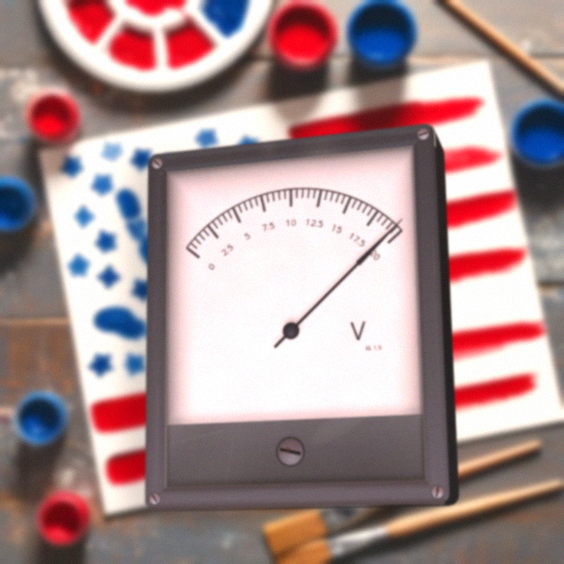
19.5 V
